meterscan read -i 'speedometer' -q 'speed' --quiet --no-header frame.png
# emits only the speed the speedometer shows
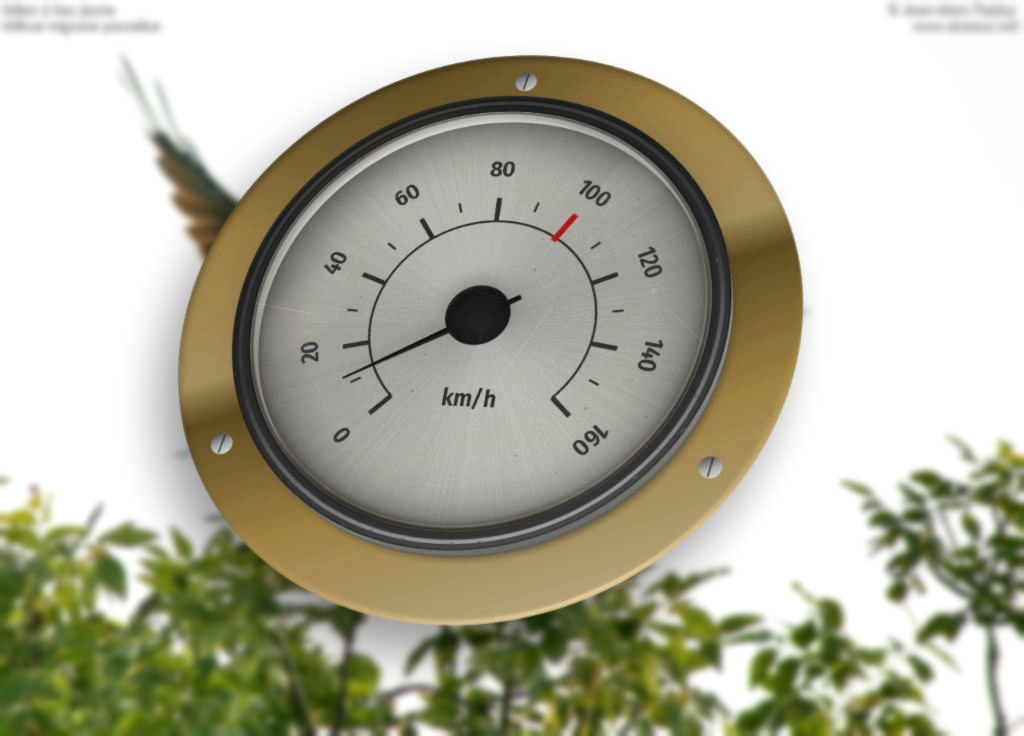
10 km/h
